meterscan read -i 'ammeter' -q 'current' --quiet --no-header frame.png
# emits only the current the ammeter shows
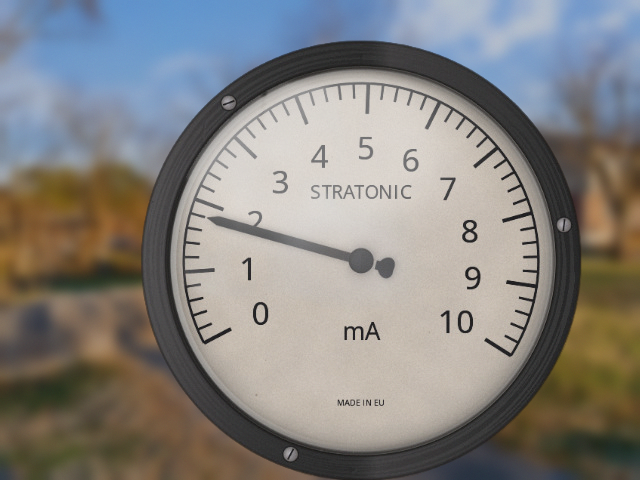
1.8 mA
